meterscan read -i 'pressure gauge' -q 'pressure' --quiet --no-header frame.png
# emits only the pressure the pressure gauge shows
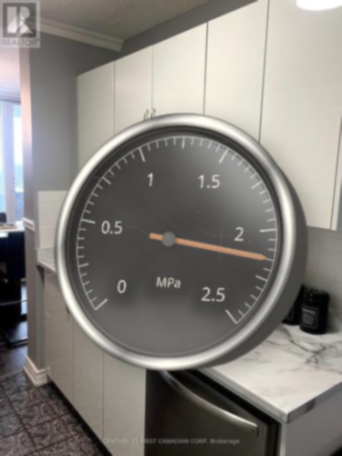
2.15 MPa
